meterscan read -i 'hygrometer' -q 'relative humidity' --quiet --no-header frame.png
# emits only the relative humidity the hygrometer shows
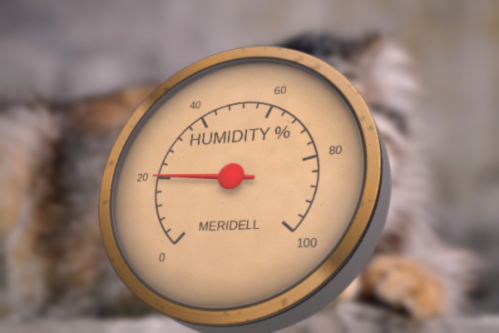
20 %
